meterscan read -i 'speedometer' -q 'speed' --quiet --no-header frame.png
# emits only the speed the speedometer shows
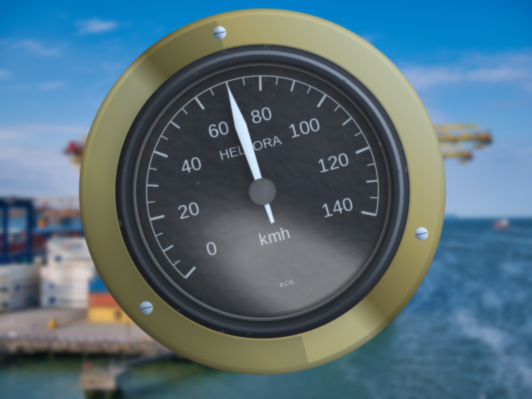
70 km/h
